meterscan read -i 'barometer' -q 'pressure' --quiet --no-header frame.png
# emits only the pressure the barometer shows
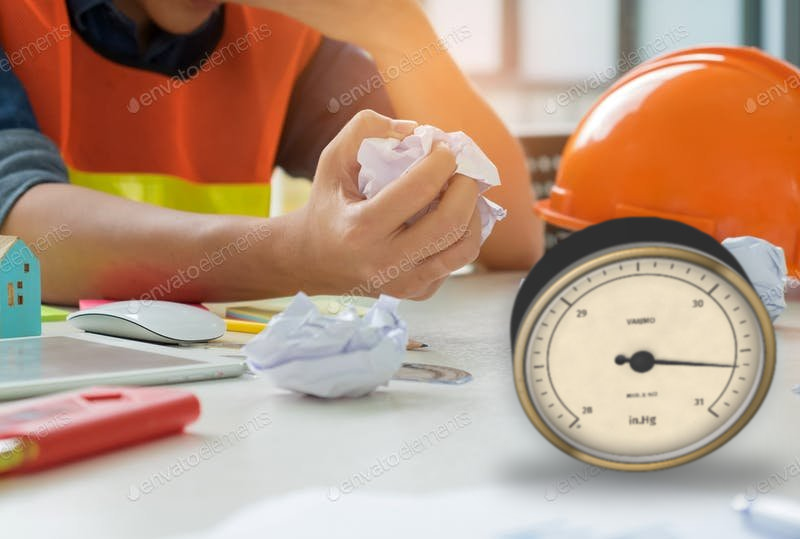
30.6 inHg
